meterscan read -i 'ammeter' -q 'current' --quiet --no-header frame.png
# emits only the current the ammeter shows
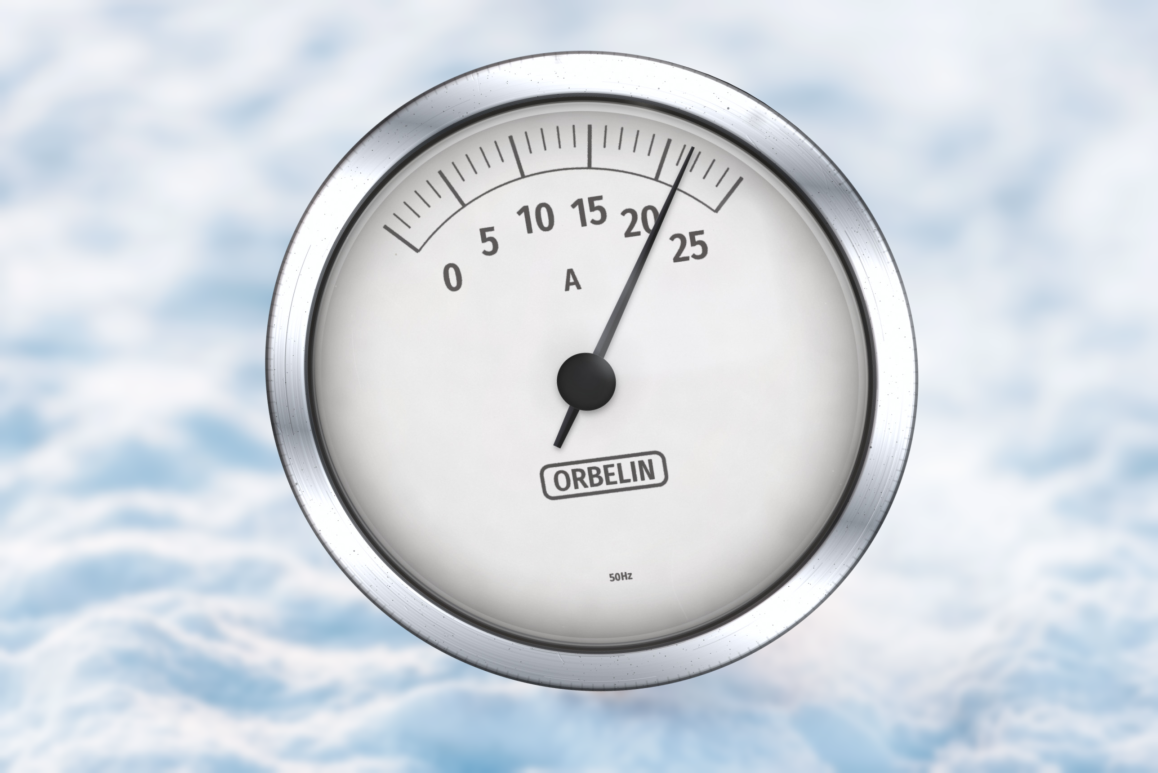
21.5 A
